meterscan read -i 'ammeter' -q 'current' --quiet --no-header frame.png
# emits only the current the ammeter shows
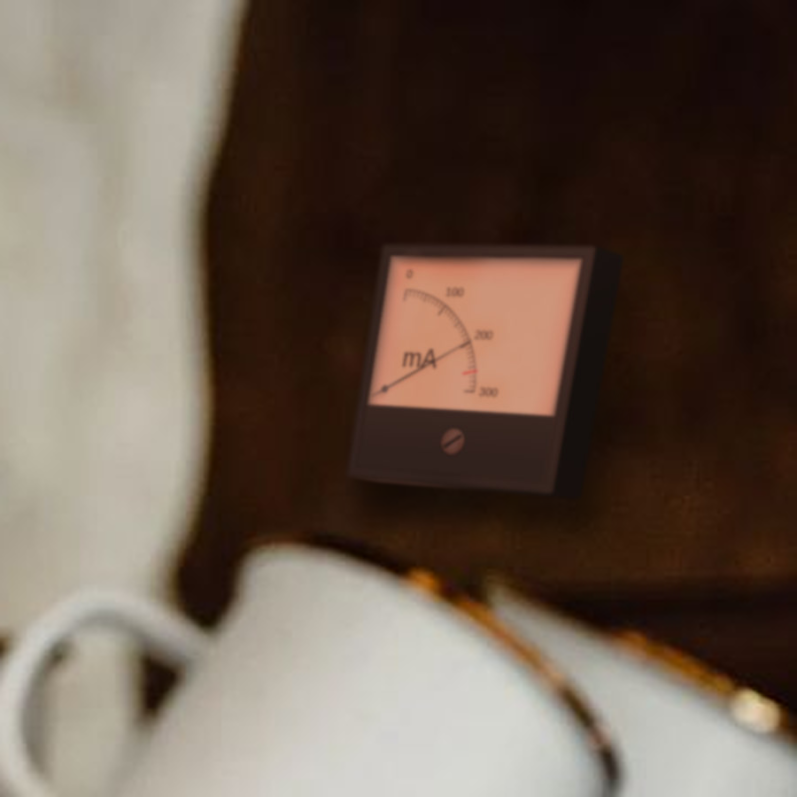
200 mA
